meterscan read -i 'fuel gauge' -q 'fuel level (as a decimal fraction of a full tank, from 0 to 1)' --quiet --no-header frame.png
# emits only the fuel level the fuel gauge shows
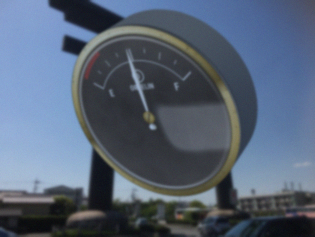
0.5
